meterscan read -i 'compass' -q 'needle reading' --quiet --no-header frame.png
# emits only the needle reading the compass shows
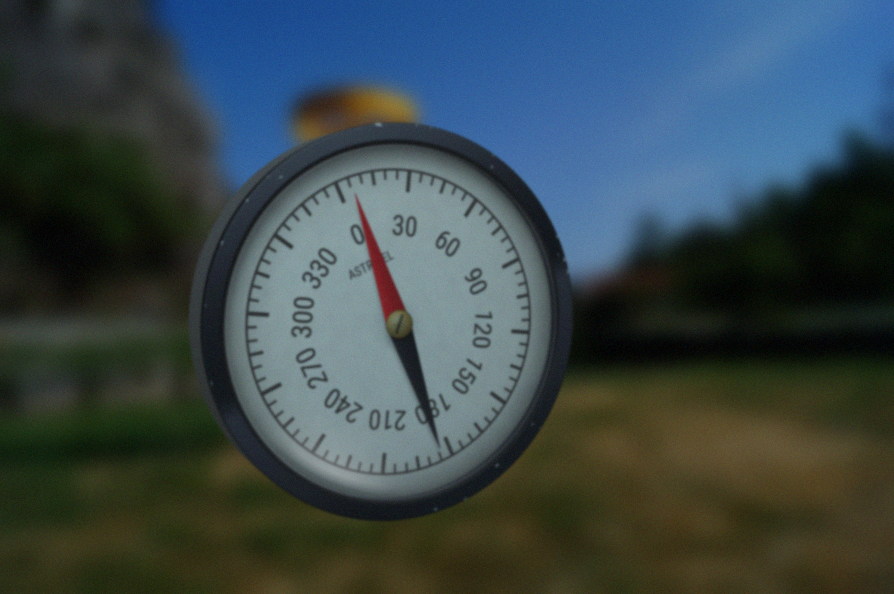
5 °
